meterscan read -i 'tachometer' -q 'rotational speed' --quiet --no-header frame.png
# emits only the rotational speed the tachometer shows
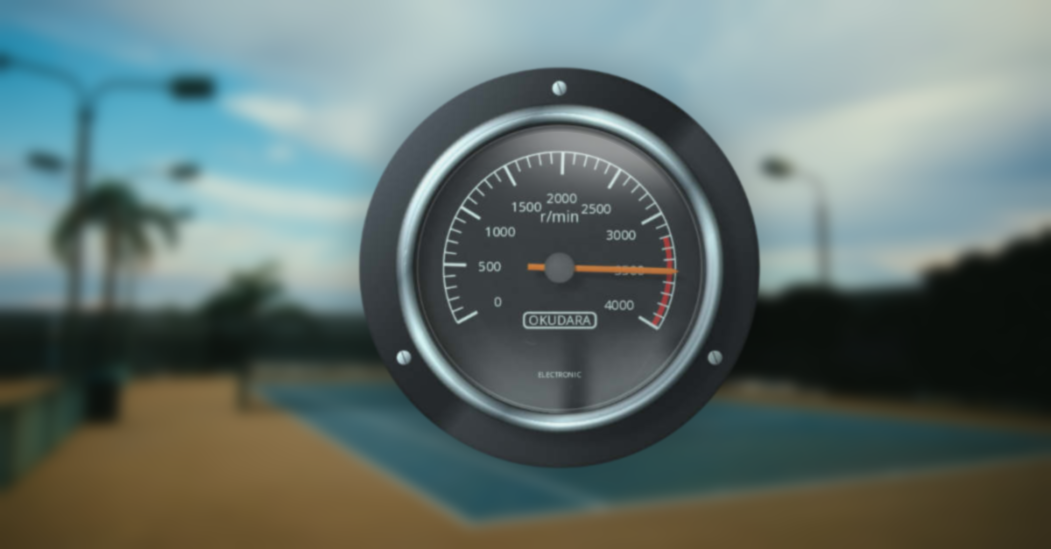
3500 rpm
